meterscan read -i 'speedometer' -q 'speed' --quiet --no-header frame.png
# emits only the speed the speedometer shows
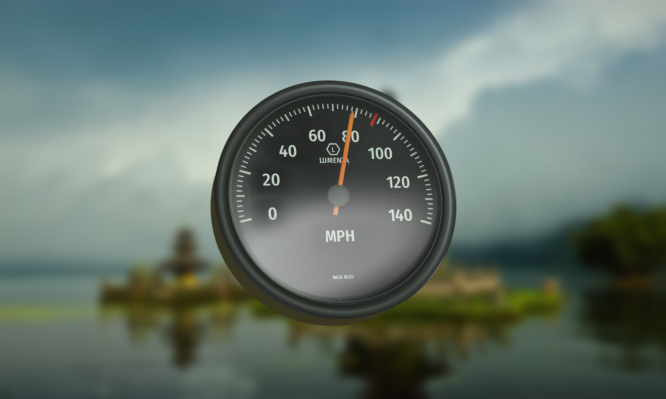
78 mph
